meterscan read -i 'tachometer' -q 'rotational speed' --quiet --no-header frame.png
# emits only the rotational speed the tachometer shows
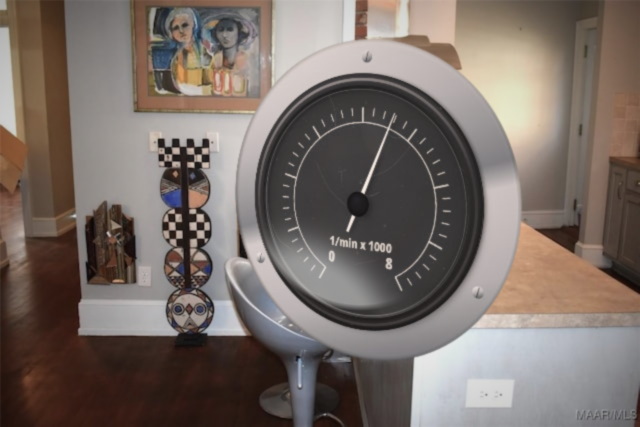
4600 rpm
